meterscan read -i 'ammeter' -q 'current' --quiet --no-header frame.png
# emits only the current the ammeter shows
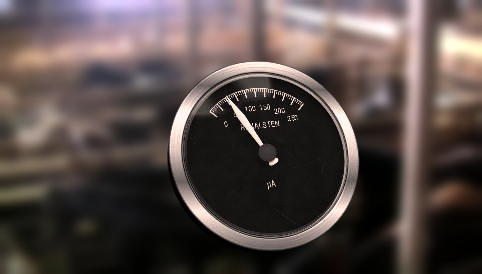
50 µA
